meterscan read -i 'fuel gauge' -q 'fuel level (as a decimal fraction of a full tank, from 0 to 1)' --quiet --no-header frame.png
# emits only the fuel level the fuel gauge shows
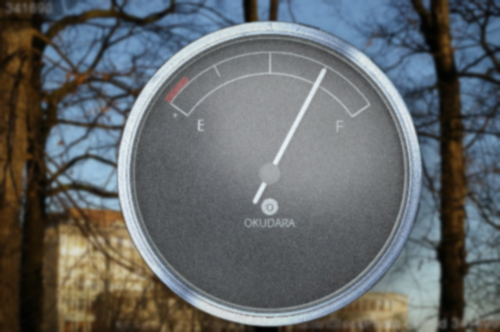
0.75
